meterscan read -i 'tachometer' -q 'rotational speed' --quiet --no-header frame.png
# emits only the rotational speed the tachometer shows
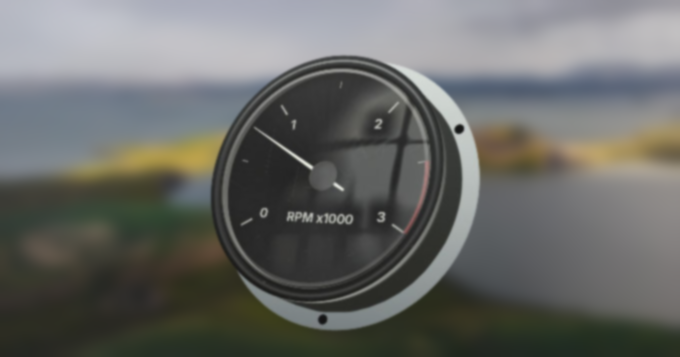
750 rpm
